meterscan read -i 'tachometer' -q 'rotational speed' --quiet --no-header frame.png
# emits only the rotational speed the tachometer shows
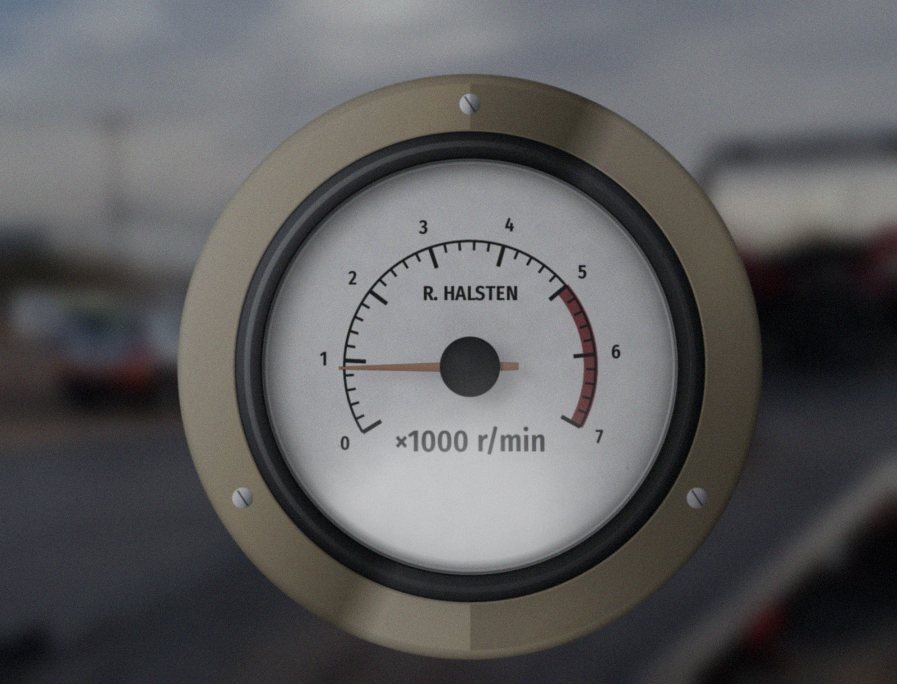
900 rpm
